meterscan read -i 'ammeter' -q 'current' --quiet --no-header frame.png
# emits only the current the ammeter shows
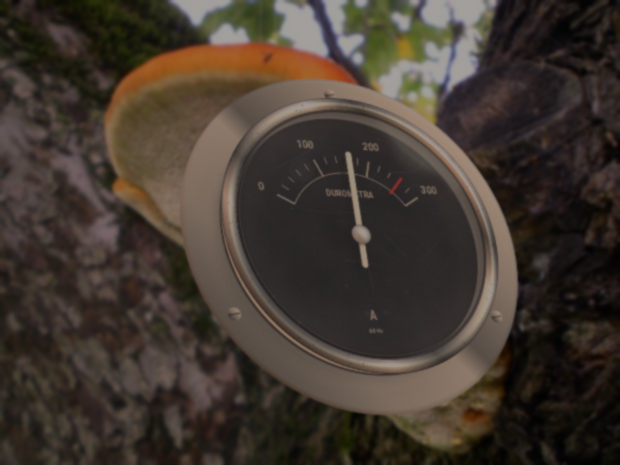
160 A
